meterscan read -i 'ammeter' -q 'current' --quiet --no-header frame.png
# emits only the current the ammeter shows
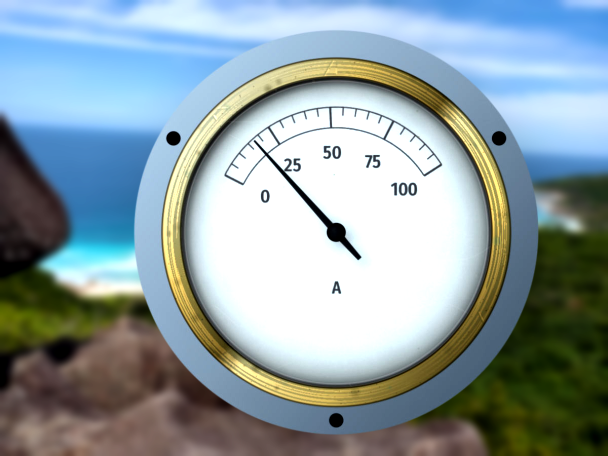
17.5 A
